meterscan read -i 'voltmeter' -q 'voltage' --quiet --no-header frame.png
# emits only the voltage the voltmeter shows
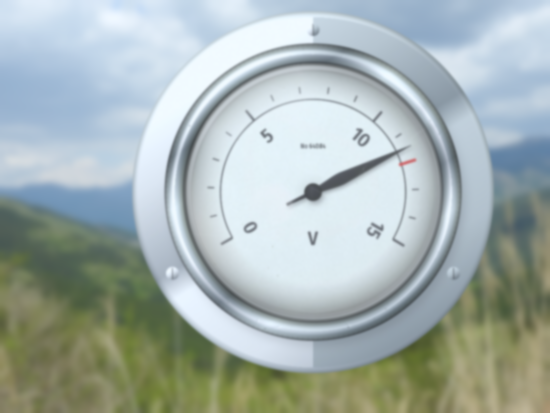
11.5 V
